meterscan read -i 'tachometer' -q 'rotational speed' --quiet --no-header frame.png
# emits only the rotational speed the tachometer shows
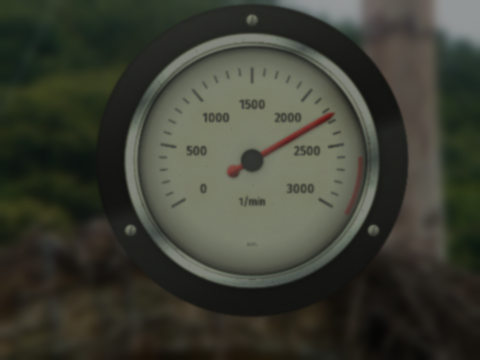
2250 rpm
